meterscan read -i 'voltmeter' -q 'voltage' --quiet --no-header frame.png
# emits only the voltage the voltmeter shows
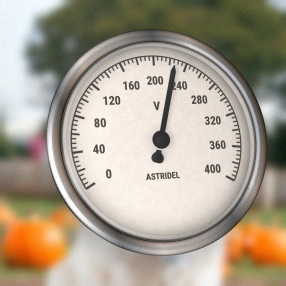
225 V
